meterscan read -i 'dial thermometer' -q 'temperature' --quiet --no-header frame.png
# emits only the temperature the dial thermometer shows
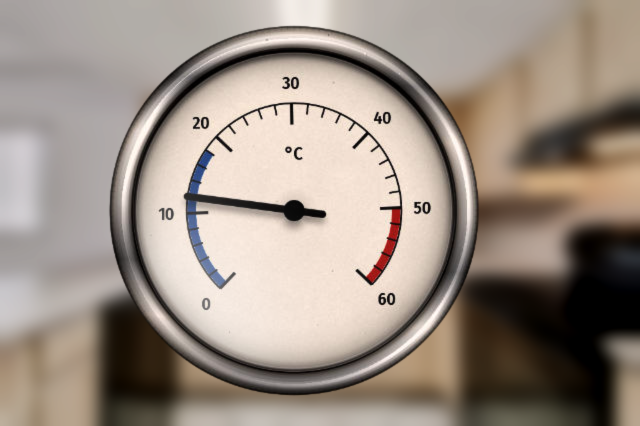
12 °C
